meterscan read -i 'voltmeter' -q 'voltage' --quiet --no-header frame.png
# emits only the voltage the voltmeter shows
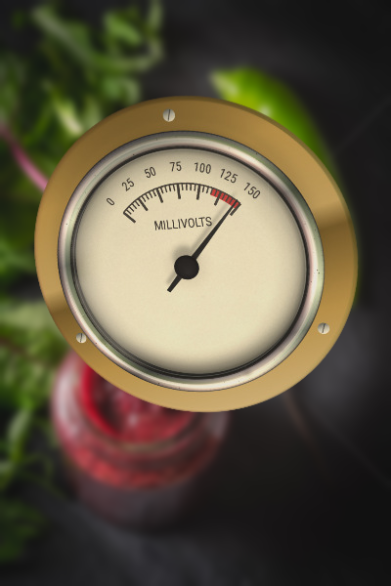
145 mV
